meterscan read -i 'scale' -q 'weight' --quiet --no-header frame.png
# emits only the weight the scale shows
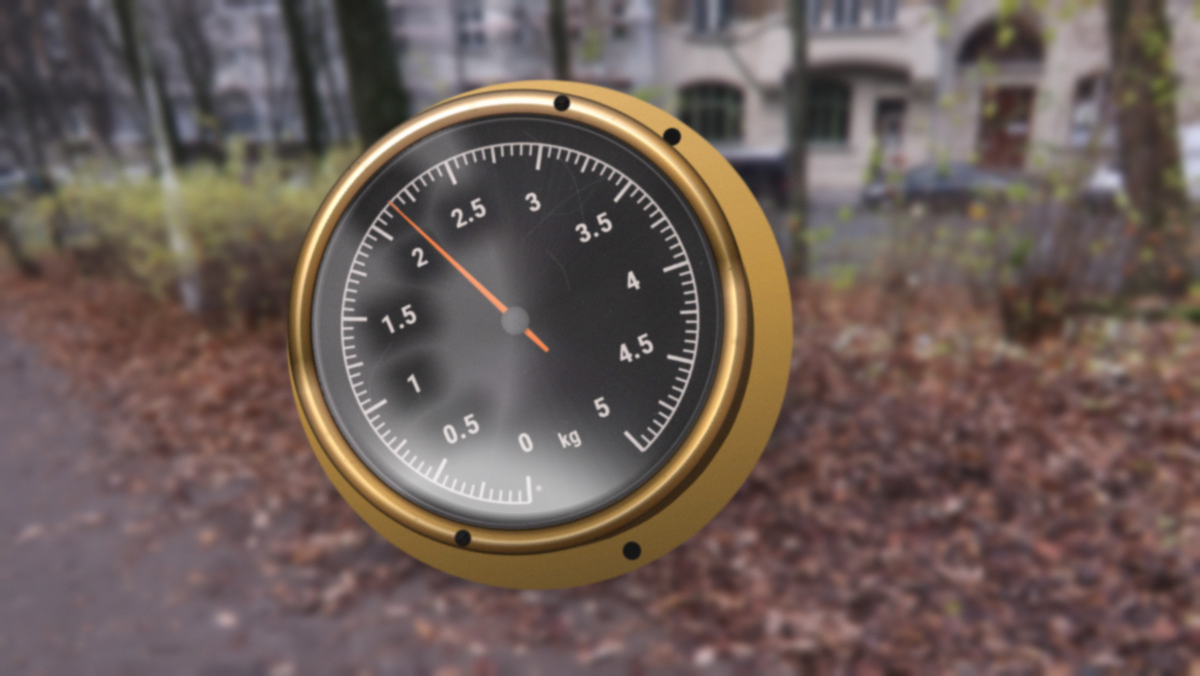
2.15 kg
